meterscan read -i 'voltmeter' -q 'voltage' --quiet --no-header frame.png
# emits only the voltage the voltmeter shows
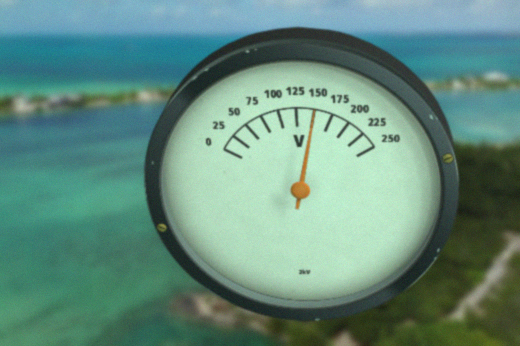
150 V
